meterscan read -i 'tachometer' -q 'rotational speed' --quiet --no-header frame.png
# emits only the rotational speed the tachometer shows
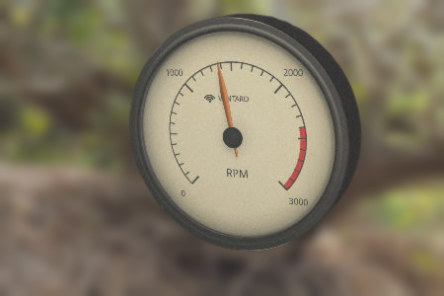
1400 rpm
